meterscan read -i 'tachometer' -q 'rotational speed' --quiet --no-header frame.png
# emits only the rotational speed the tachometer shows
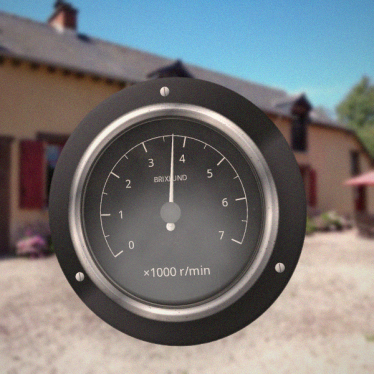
3750 rpm
